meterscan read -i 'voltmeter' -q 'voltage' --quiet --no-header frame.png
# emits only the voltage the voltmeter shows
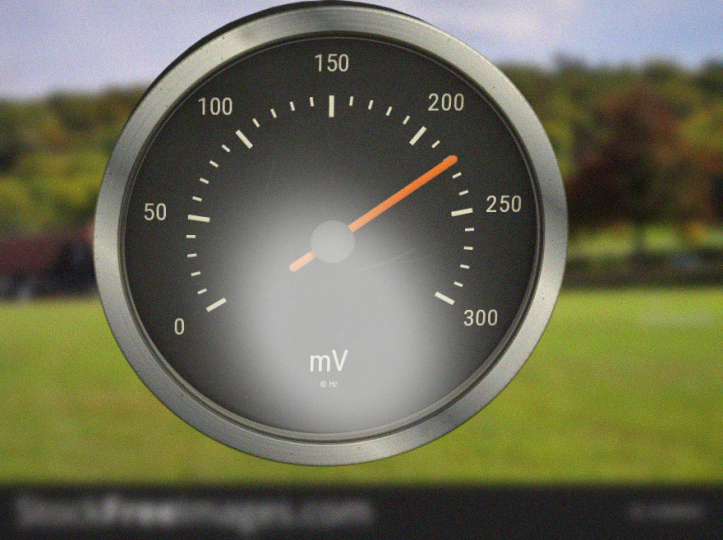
220 mV
